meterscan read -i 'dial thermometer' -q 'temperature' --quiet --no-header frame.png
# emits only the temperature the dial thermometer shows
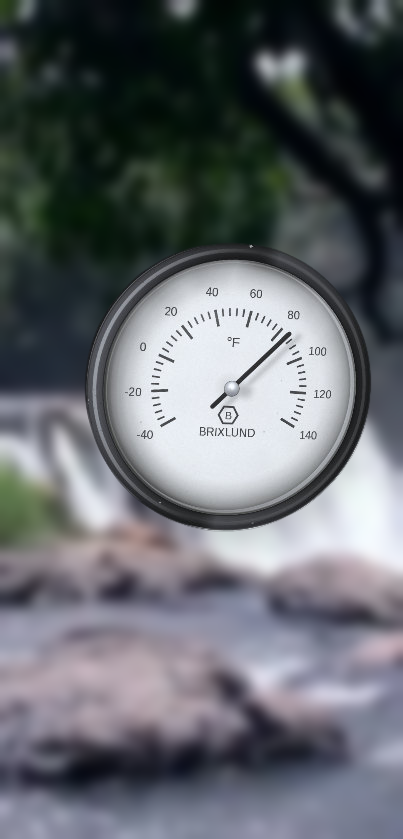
84 °F
